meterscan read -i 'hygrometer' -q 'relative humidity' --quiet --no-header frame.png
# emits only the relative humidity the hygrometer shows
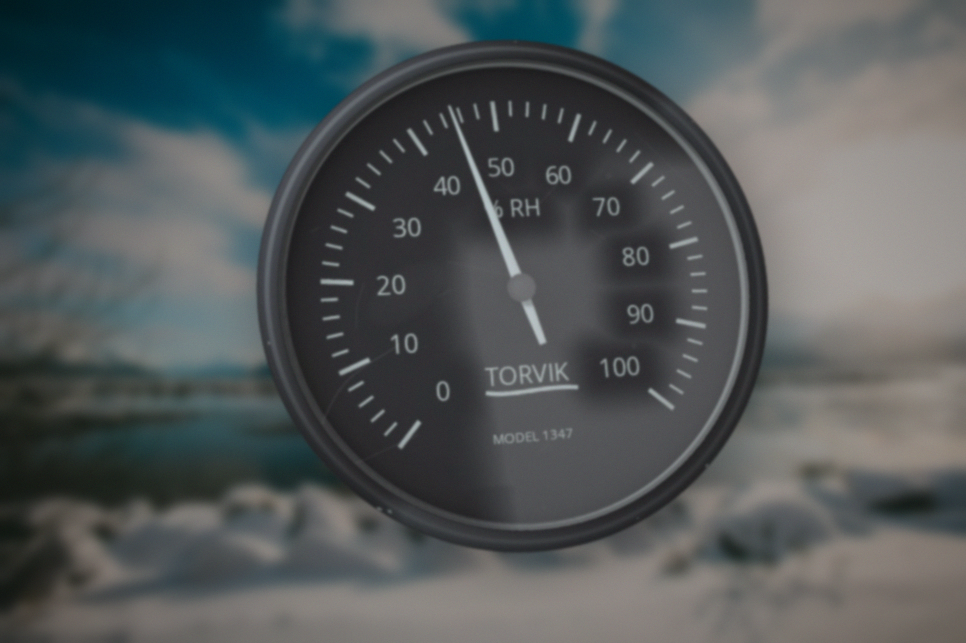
45 %
